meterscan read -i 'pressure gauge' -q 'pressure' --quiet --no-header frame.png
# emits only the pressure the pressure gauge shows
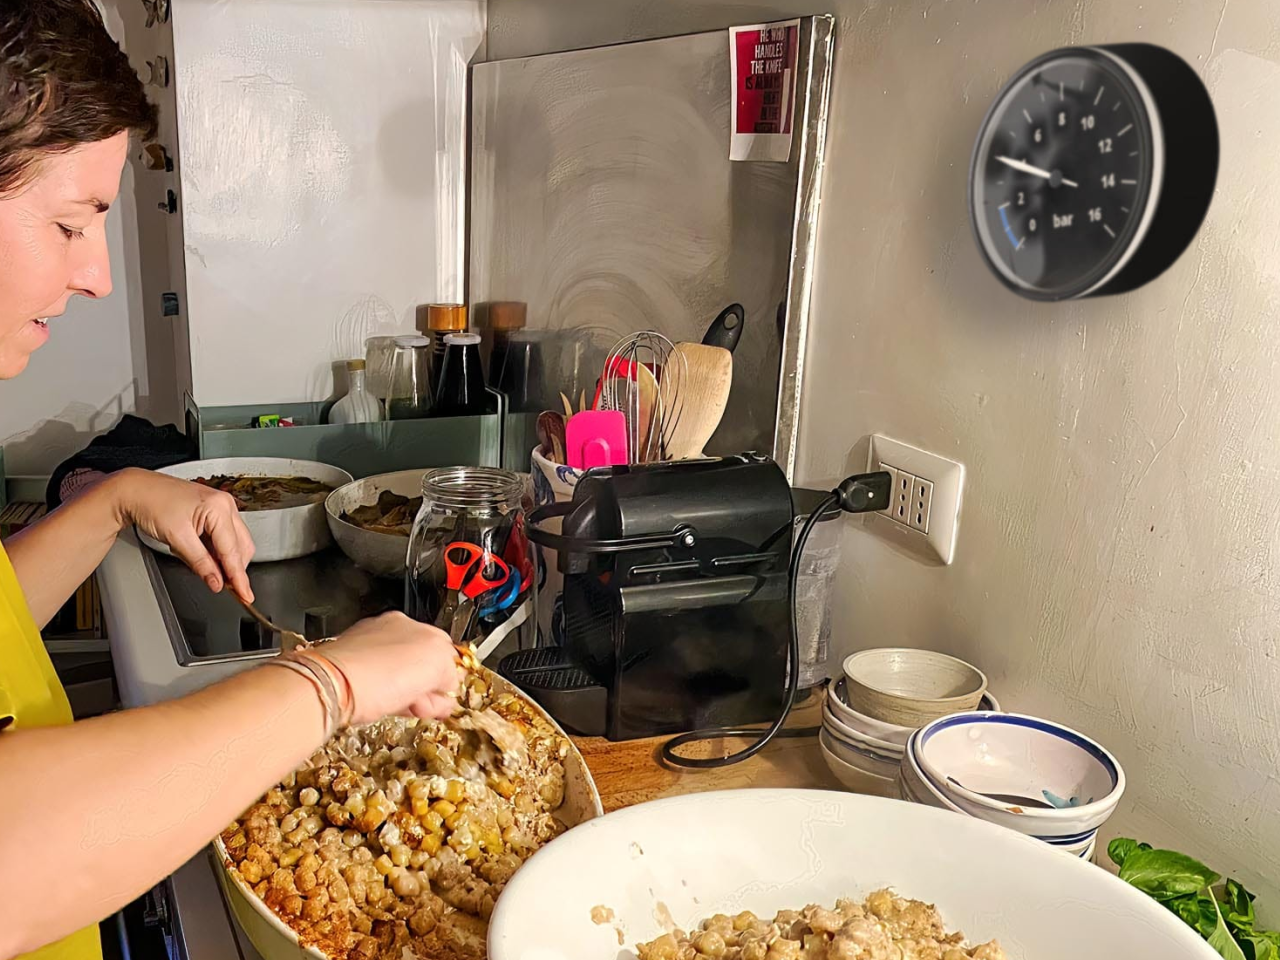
4 bar
